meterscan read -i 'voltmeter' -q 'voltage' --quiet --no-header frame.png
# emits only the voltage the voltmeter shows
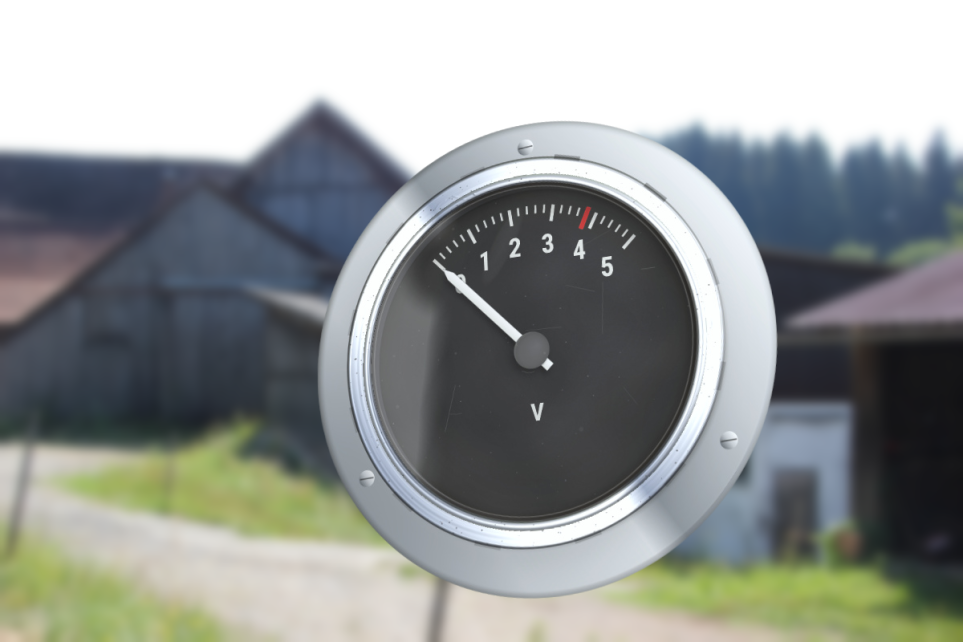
0 V
